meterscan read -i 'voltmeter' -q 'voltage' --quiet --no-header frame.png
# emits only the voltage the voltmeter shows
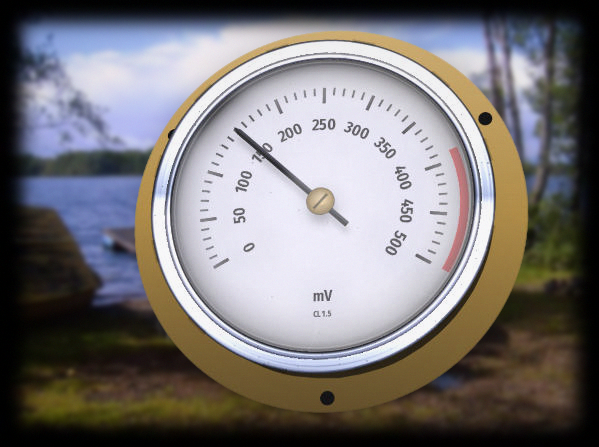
150 mV
